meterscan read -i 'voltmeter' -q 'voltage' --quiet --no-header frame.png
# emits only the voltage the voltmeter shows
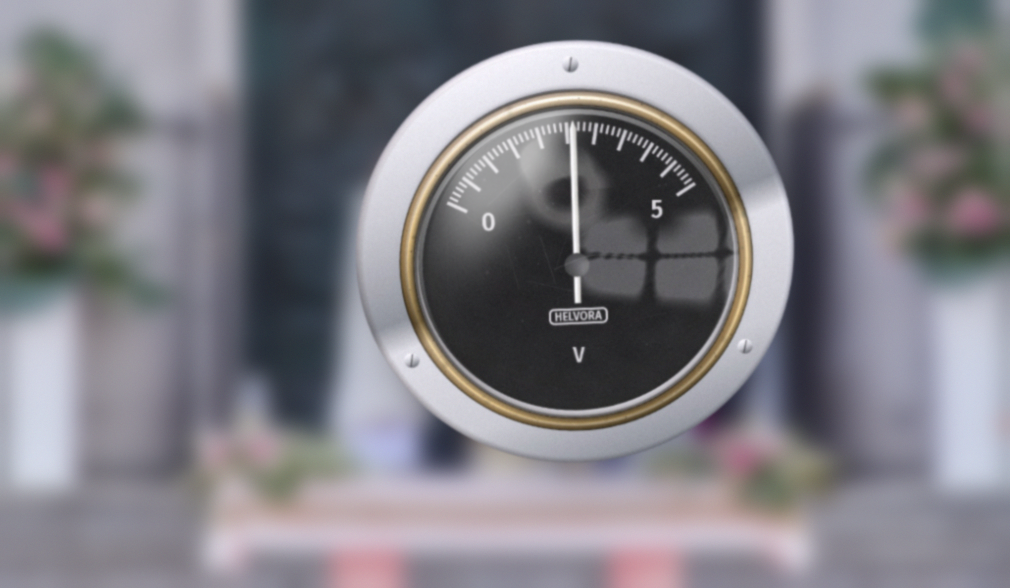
2.6 V
